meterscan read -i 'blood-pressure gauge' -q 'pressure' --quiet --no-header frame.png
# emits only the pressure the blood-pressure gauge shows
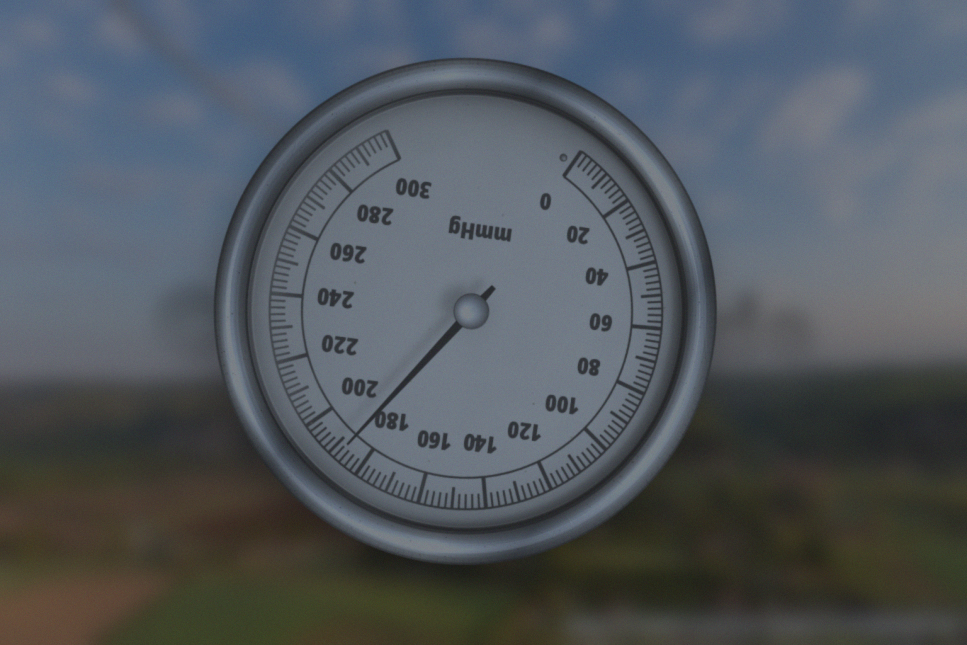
188 mmHg
